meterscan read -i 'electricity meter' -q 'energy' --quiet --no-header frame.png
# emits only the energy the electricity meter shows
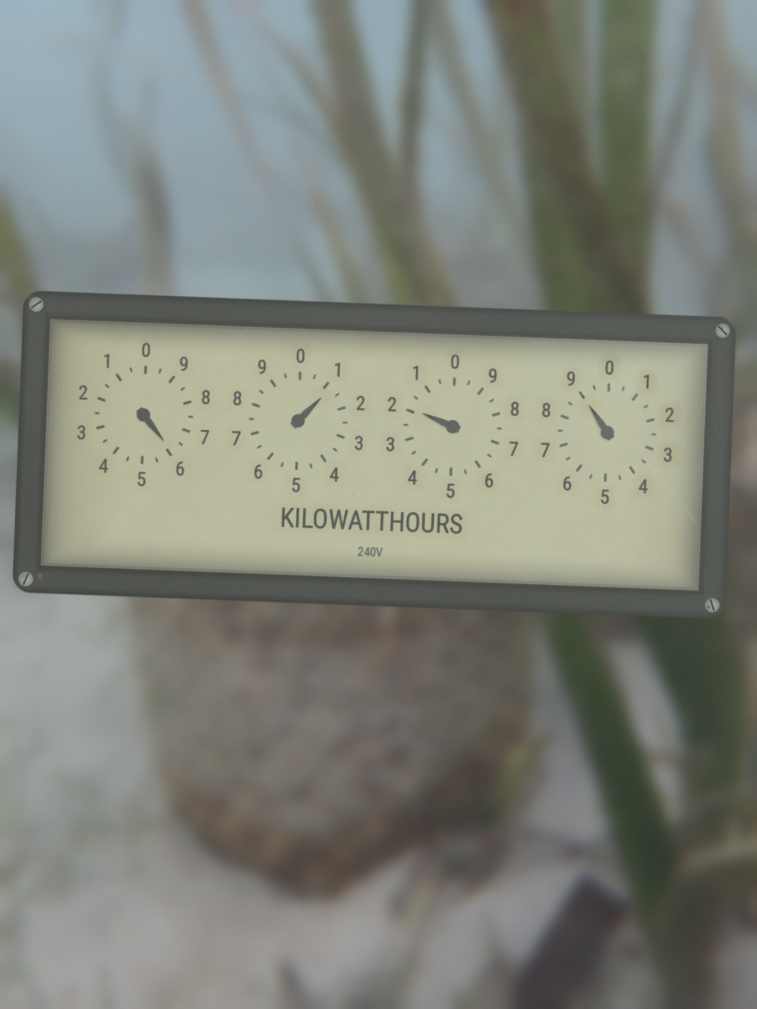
6119 kWh
